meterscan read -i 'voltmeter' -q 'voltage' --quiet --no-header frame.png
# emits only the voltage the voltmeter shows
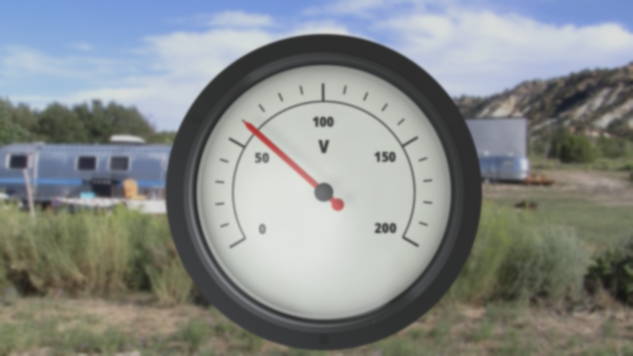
60 V
